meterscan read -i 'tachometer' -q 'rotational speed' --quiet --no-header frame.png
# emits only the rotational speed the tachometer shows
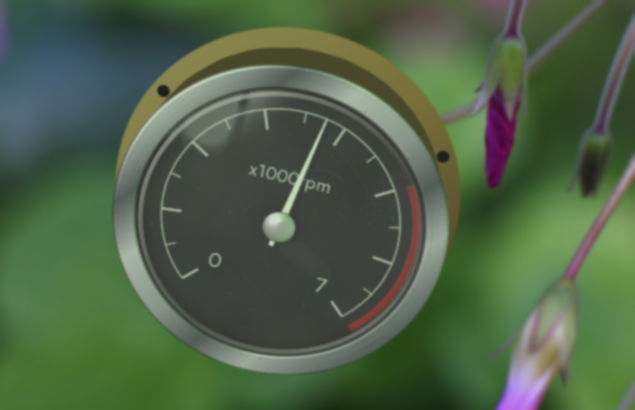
3750 rpm
